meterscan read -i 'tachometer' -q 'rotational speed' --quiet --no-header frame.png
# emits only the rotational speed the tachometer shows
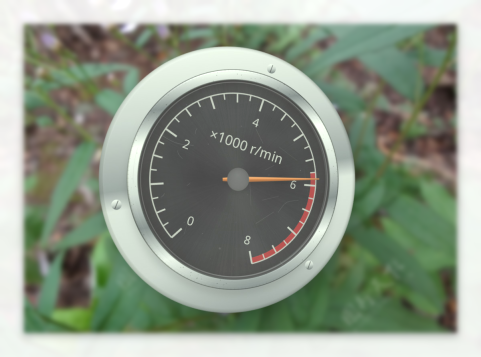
5875 rpm
